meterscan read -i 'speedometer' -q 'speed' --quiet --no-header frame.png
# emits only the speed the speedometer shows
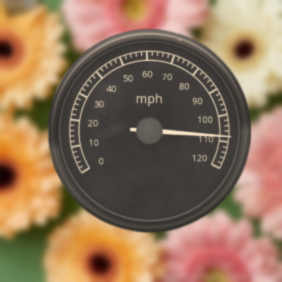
108 mph
